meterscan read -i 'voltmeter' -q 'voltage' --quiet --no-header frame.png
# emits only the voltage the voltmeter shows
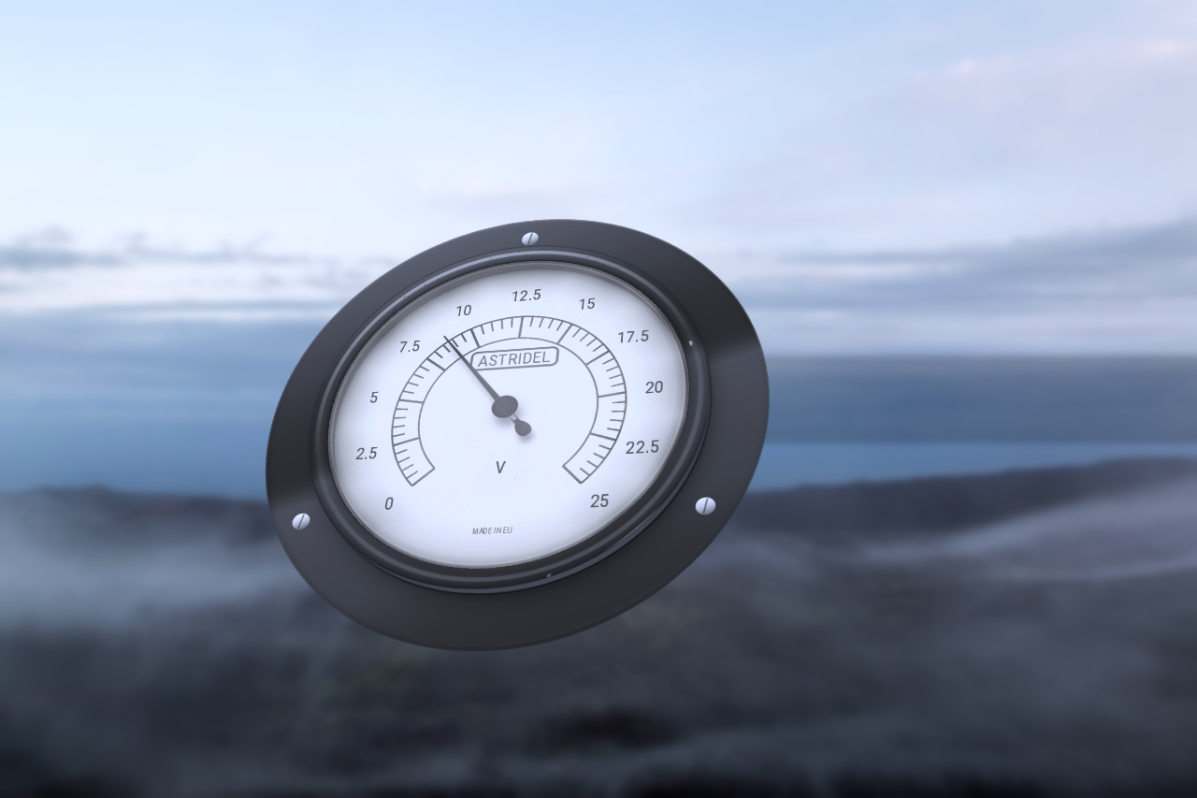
8.75 V
